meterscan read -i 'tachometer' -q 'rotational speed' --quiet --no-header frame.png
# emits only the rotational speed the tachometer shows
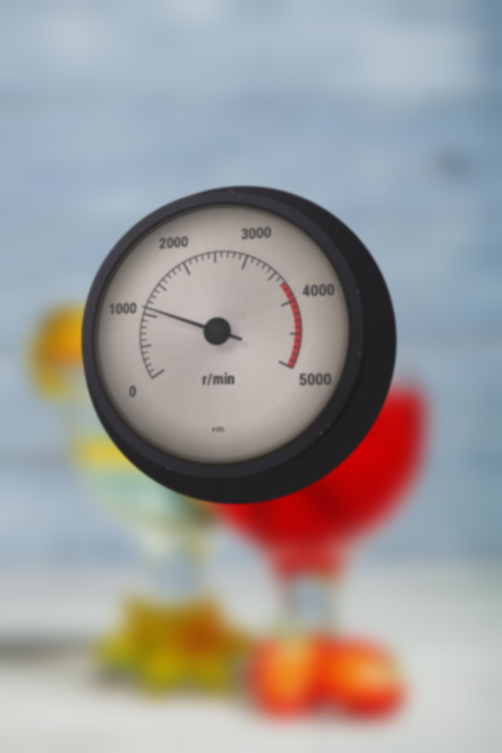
1100 rpm
